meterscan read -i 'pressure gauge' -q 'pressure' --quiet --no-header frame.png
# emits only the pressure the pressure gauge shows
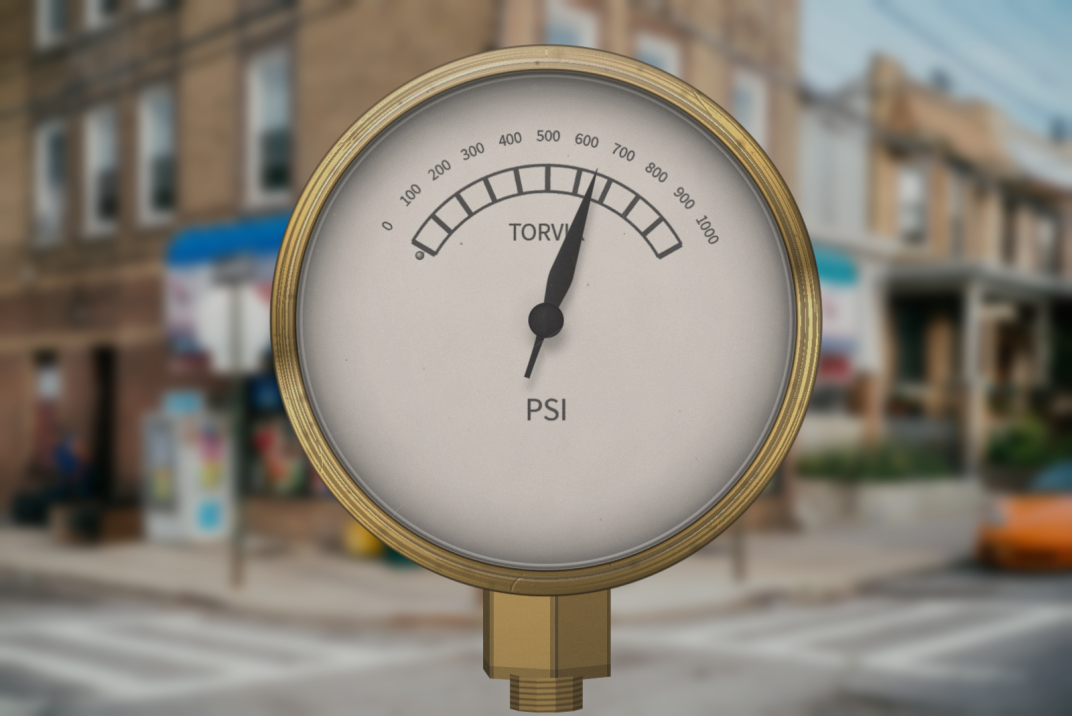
650 psi
